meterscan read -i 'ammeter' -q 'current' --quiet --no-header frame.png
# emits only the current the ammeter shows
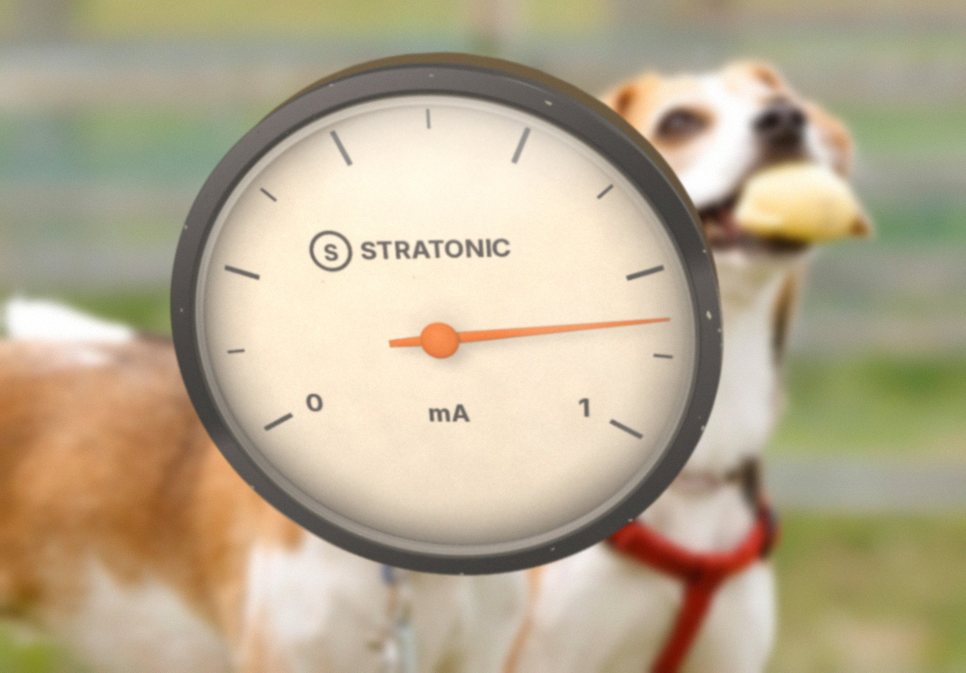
0.85 mA
